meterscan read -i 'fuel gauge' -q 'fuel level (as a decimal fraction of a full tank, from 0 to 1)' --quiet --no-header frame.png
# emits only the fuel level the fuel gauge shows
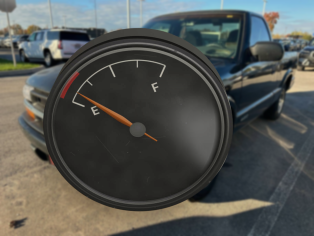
0.125
